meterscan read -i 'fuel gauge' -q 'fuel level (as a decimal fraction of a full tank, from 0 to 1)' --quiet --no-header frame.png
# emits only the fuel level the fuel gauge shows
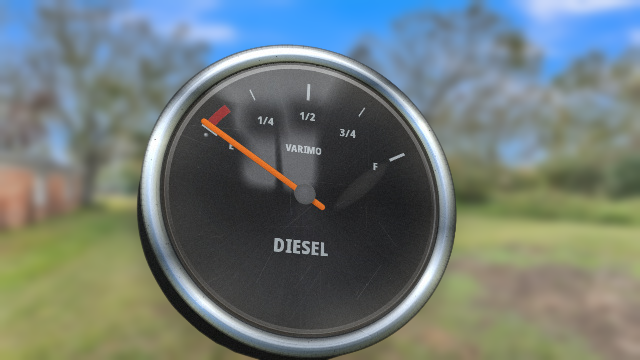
0
